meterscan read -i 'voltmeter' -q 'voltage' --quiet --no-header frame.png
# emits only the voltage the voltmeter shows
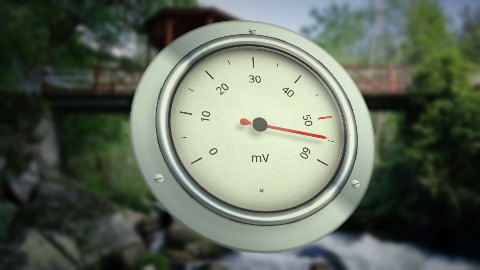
55 mV
